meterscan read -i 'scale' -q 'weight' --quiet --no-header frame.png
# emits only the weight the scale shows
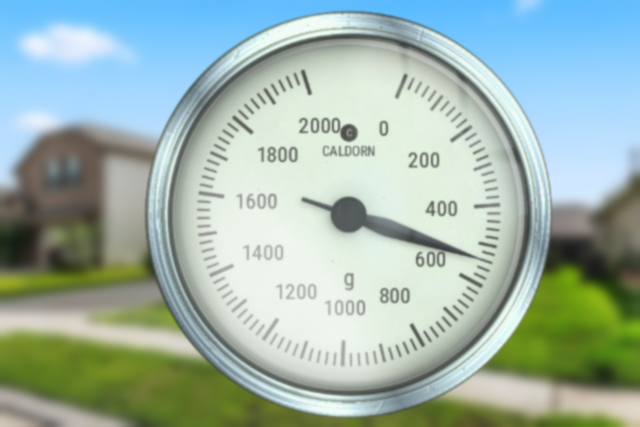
540 g
